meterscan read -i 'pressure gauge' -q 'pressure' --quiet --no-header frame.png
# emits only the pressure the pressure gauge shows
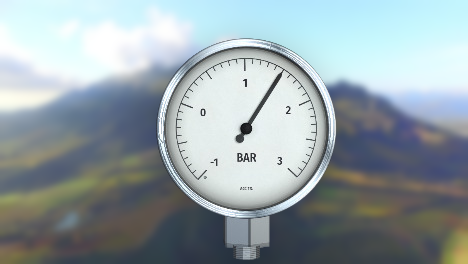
1.5 bar
